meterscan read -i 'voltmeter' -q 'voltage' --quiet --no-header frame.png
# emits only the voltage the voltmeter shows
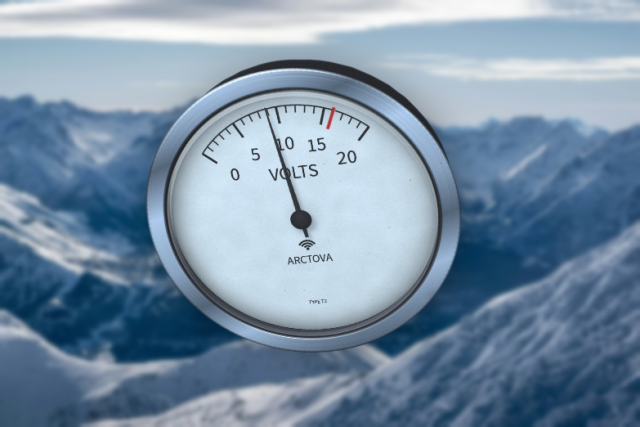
9 V
